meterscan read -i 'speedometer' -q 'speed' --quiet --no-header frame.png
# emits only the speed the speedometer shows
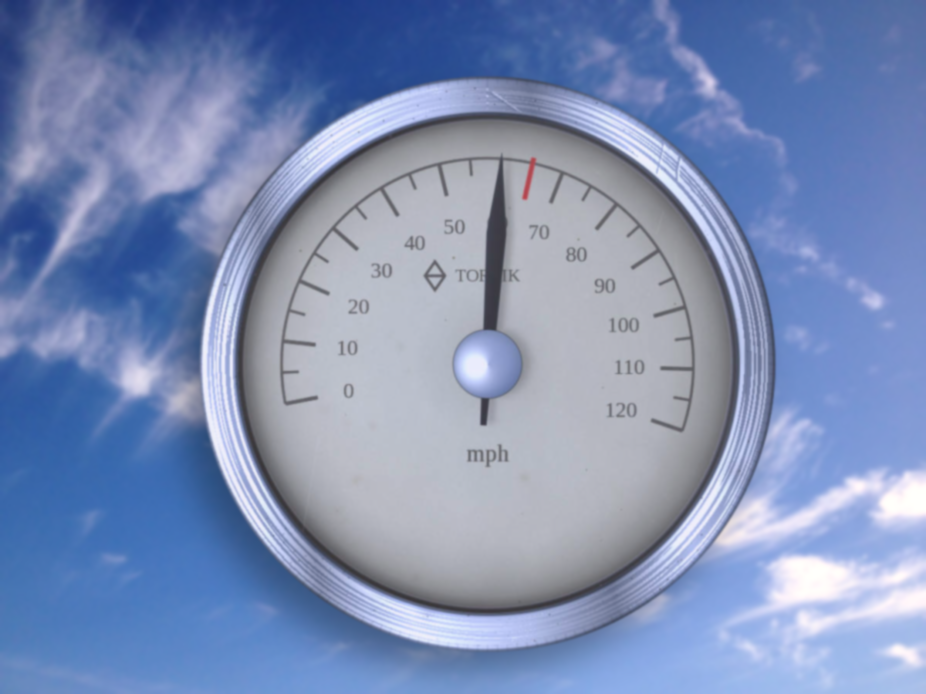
60 mph
